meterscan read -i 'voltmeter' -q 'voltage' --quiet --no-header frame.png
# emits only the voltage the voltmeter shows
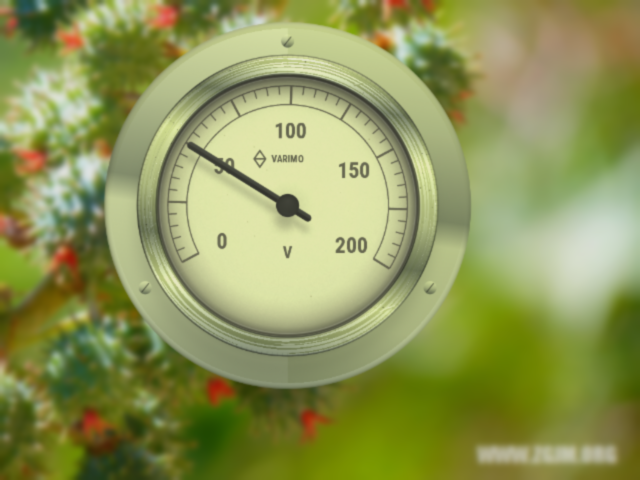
50 V
